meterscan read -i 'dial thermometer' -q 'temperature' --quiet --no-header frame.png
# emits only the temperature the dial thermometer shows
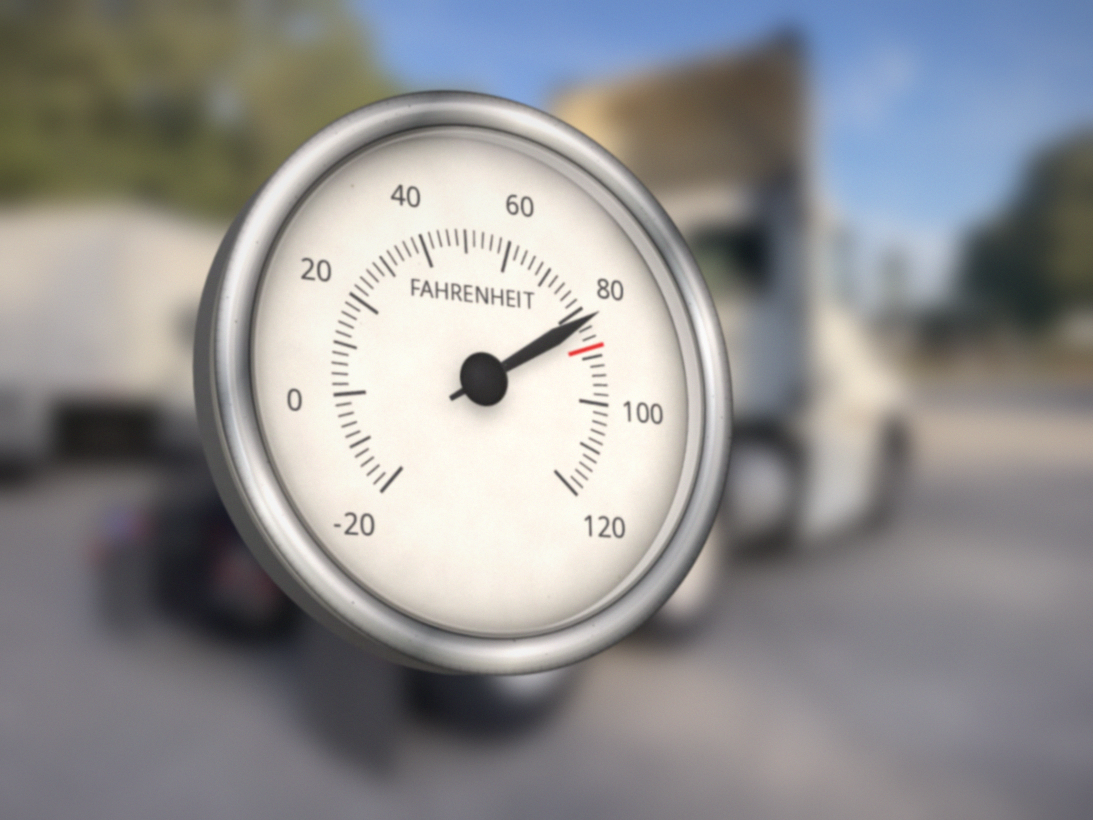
82 °F
